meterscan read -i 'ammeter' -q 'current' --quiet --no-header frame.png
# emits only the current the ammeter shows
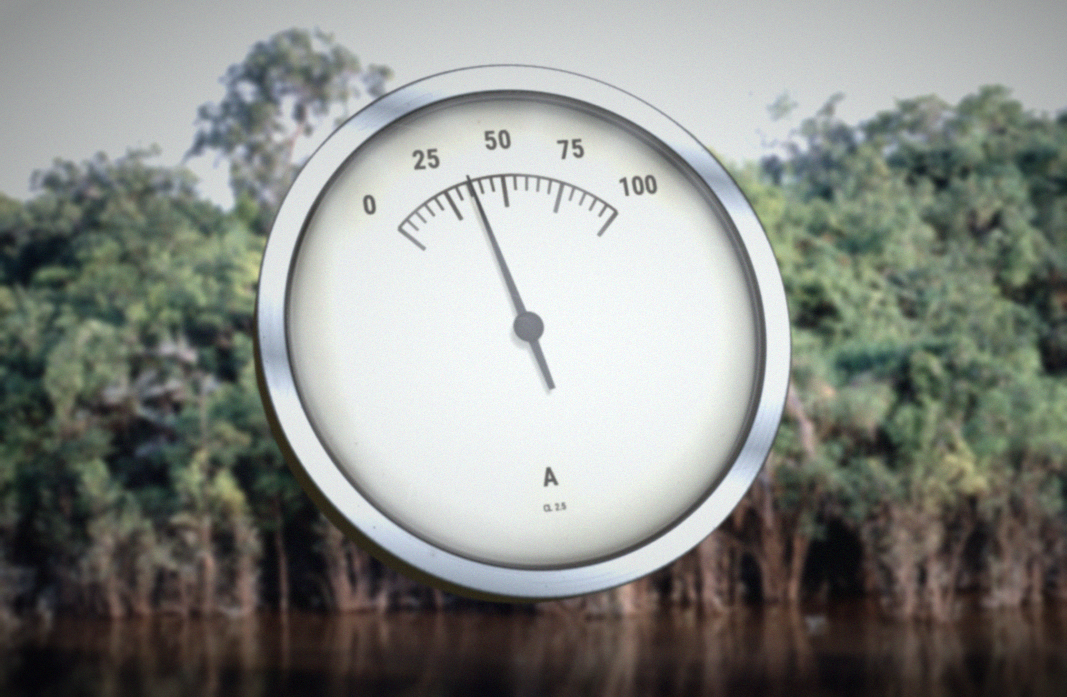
35 A
